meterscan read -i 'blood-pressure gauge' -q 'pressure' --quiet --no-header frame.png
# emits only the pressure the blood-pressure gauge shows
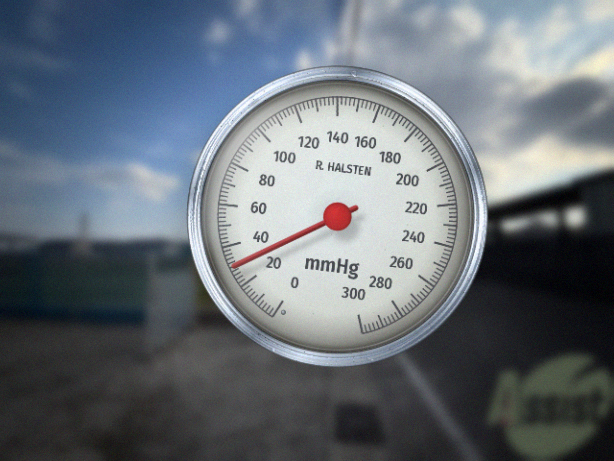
30 mmHg
